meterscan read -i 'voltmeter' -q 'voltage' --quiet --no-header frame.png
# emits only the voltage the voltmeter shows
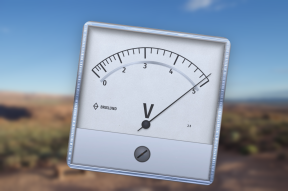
4.9 V
